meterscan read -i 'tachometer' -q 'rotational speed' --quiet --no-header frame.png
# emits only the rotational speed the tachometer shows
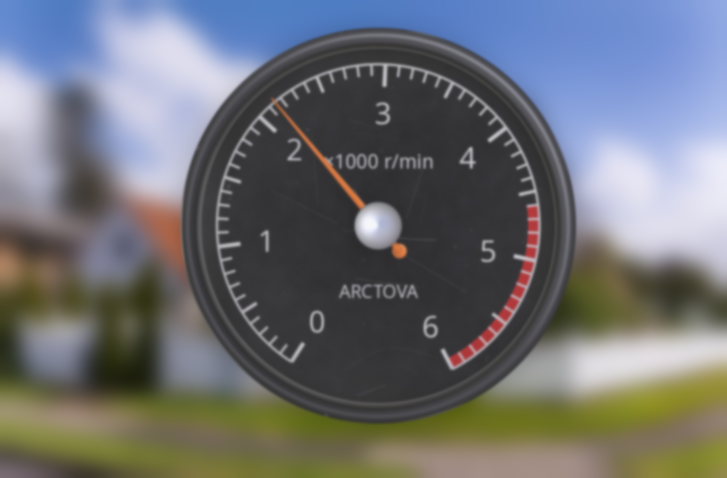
2150 rpm
